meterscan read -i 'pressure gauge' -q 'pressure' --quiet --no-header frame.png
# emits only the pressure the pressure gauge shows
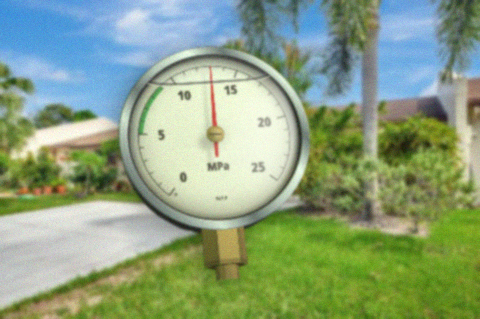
13 MPa
